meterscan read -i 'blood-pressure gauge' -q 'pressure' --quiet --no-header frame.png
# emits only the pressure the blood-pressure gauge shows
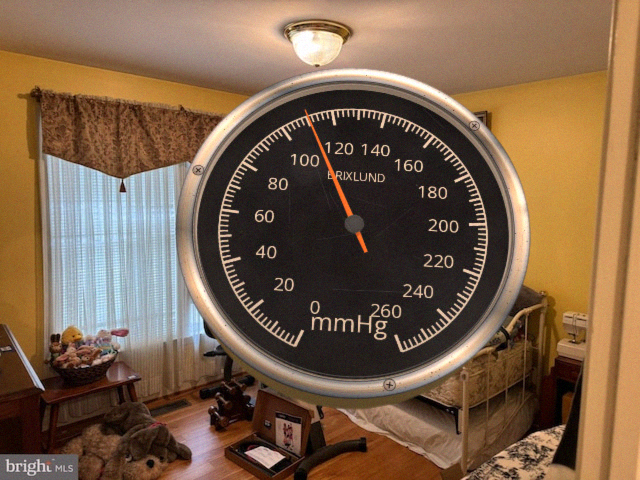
110 mmHg
